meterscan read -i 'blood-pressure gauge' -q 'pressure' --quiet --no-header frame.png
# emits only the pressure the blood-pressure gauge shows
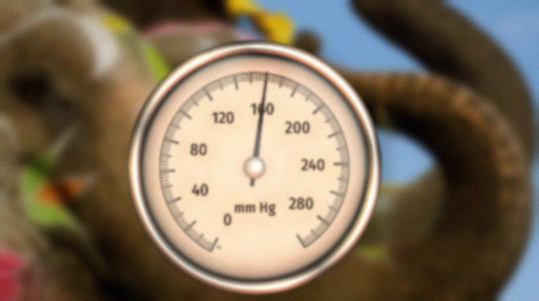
160 mmHg
